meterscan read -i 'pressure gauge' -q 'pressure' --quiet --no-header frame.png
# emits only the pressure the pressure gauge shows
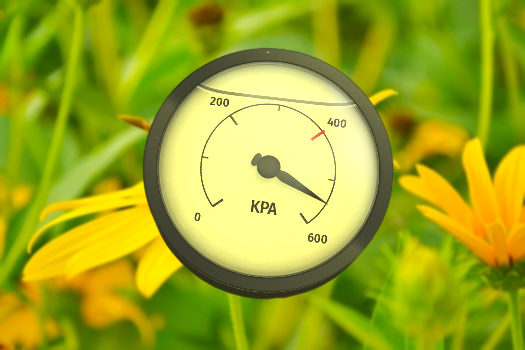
550 kPa
